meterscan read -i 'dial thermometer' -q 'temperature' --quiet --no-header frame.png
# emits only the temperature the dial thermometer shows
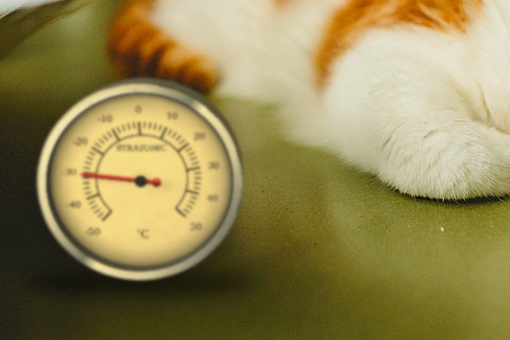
-30 °C
